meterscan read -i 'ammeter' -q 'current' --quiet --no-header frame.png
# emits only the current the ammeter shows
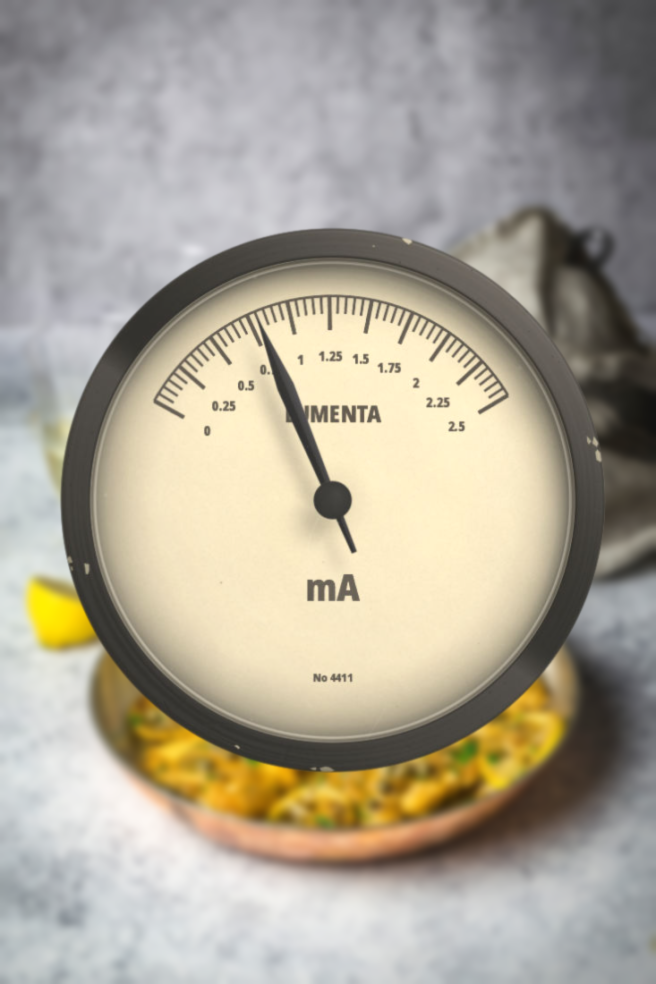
0.8 mA
